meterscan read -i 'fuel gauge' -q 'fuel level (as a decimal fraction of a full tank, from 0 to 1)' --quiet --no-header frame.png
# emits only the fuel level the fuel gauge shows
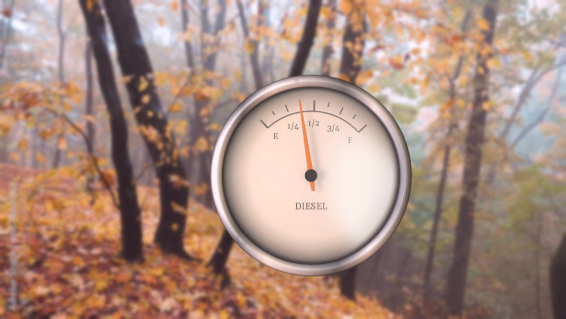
0.375
